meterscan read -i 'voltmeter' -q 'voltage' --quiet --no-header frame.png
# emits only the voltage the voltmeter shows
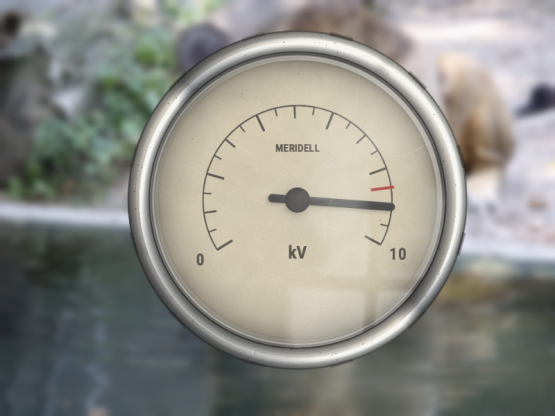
9 kV
